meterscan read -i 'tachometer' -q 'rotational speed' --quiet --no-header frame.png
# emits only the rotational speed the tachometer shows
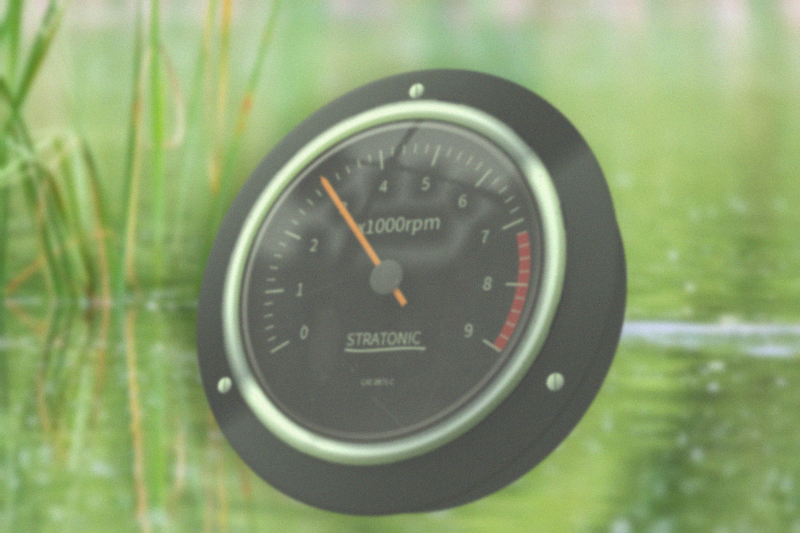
3000 rpm
